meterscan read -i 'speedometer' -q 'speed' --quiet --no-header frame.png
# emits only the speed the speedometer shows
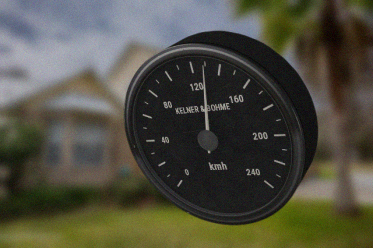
130 km/h
